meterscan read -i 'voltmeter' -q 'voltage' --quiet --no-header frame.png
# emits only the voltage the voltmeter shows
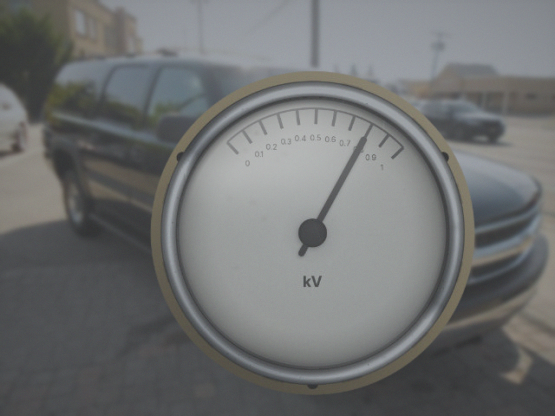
0.8 kV
